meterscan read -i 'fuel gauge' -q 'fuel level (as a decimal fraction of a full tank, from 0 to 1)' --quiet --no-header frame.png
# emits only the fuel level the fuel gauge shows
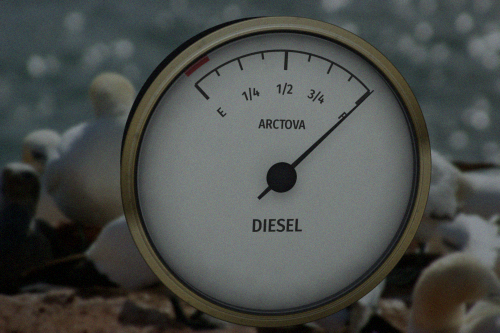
1
